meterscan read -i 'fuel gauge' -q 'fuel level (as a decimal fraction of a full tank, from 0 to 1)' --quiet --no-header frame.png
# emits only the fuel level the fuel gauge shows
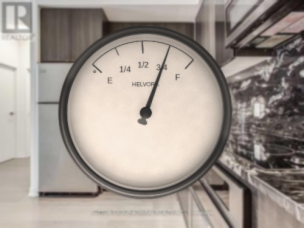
0.75
